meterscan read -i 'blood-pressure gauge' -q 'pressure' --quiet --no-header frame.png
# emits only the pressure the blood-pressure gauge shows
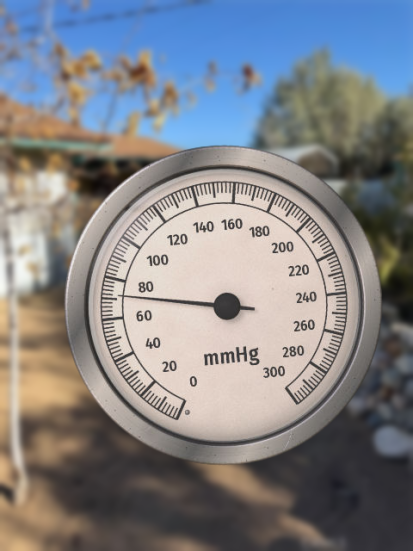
72 mmHg
